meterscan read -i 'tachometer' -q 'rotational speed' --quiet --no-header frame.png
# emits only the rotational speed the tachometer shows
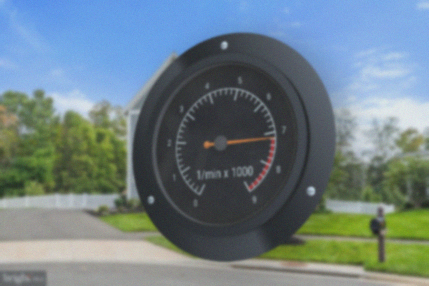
7200 rpm
